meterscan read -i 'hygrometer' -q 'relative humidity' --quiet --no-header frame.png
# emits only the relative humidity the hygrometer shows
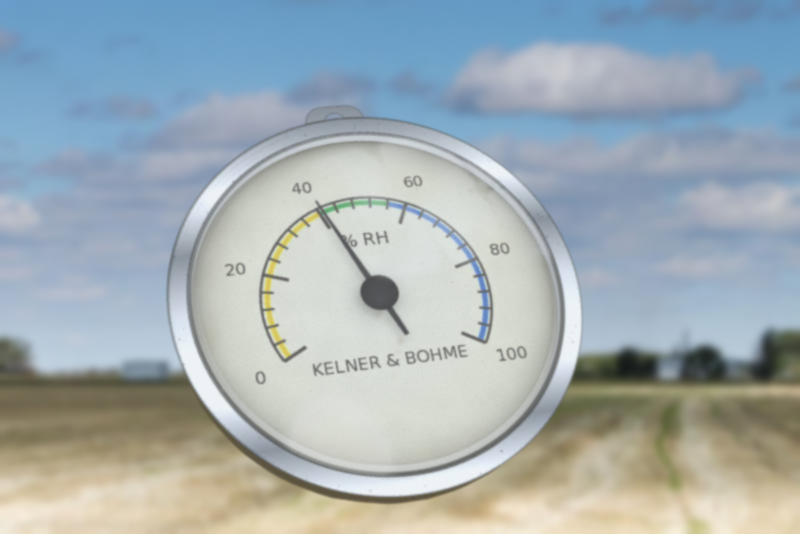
40 %
